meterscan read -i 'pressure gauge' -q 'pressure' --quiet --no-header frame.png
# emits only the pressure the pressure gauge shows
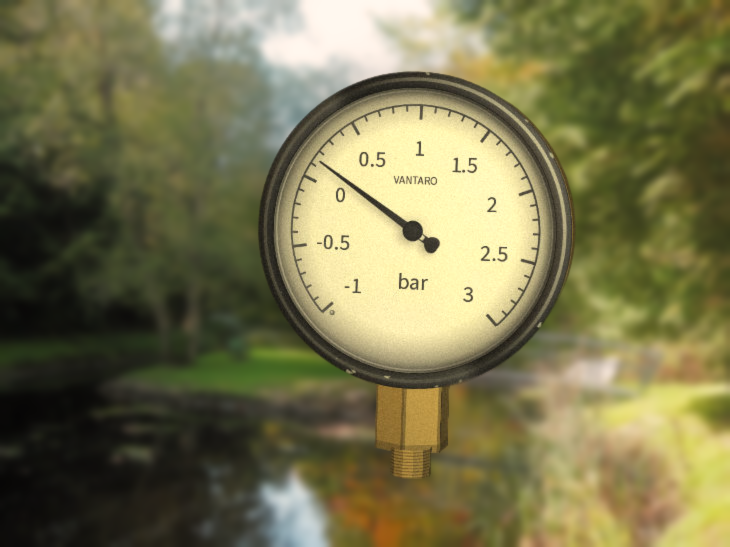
0.15 bar
